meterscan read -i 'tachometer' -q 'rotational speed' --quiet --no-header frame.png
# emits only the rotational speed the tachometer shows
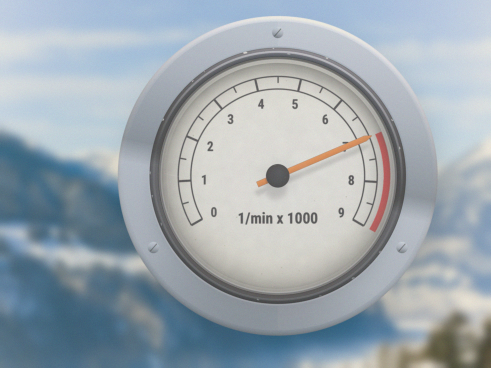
7000 rpm
